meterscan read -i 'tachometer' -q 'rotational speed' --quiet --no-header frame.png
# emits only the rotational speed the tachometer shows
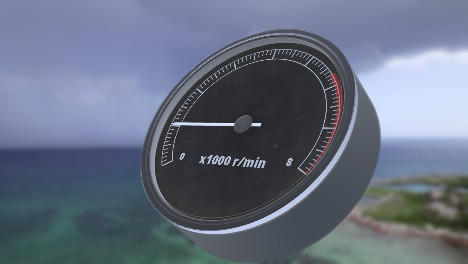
1000 rpm
